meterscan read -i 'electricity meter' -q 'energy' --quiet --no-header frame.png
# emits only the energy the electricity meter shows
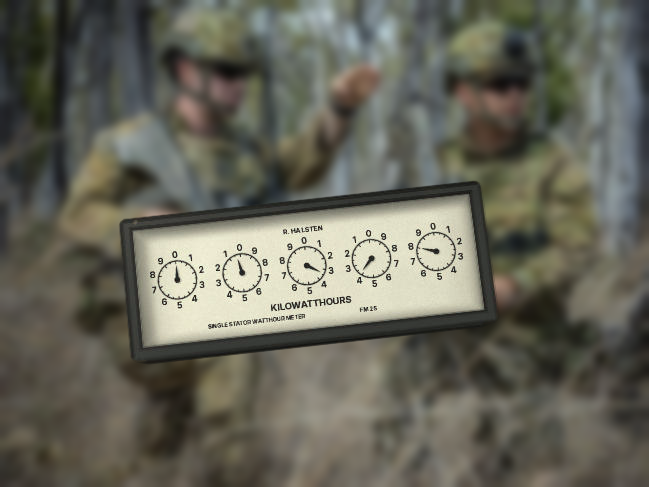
338 kWh
